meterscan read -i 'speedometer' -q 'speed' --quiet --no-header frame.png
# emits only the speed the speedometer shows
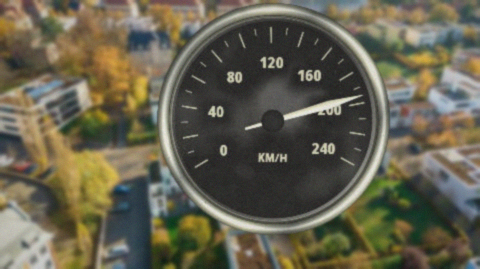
195 km/h
